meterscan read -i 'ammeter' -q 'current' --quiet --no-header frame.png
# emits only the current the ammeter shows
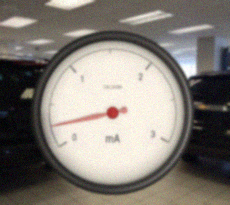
0.25 mA
